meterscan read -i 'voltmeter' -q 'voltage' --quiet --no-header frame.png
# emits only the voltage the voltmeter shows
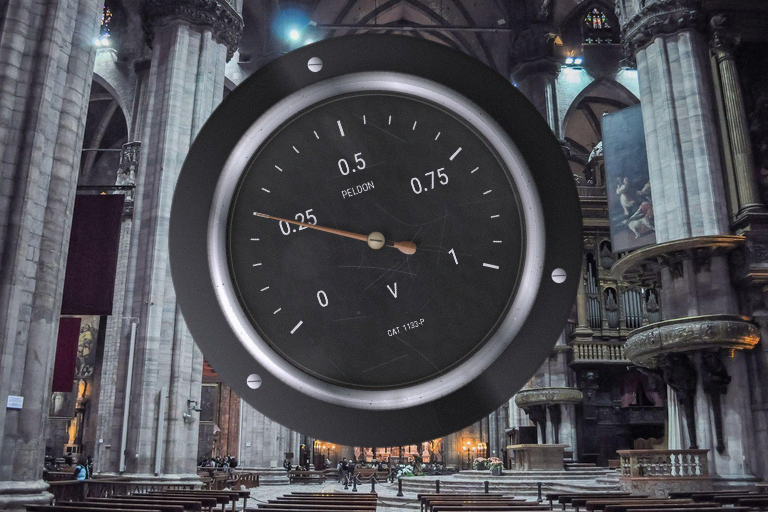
0.25 V
